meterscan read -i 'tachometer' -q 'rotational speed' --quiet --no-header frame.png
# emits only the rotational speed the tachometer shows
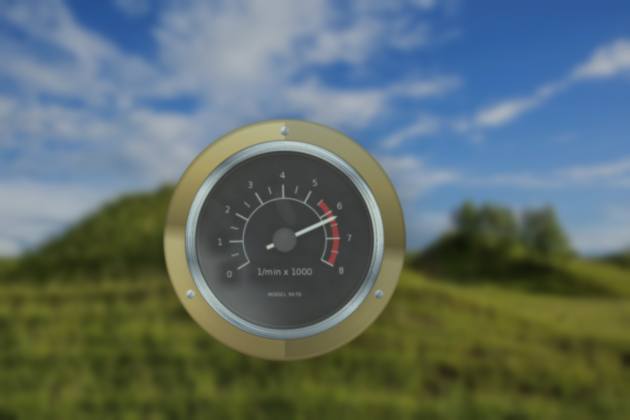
6250 rpm
